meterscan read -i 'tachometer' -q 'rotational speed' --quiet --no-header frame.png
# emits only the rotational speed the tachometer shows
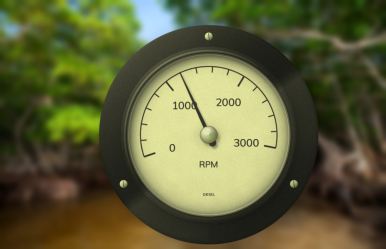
1200 rpm
